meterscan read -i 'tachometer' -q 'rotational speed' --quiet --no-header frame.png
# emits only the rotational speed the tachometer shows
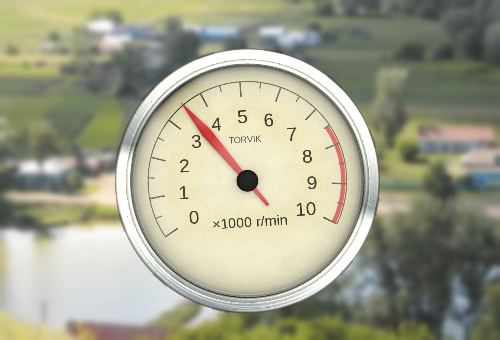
3500 rpm
